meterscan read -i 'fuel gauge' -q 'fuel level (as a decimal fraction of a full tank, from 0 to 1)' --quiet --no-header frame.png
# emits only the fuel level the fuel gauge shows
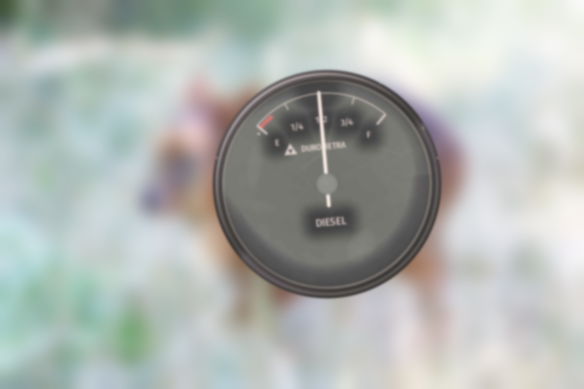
0.5
